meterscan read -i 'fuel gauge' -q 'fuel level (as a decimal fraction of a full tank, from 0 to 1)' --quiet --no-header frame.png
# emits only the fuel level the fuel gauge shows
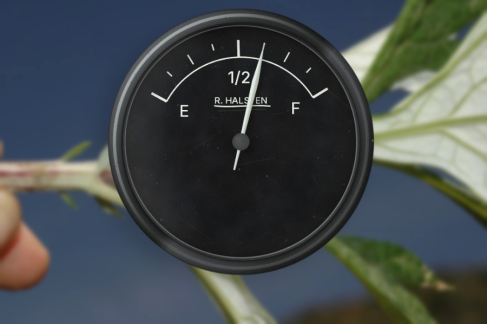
0.625
